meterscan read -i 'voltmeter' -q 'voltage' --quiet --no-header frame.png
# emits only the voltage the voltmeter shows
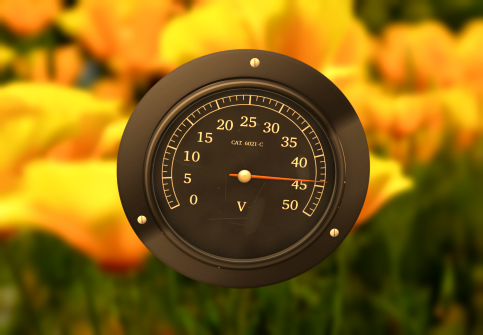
44 V
